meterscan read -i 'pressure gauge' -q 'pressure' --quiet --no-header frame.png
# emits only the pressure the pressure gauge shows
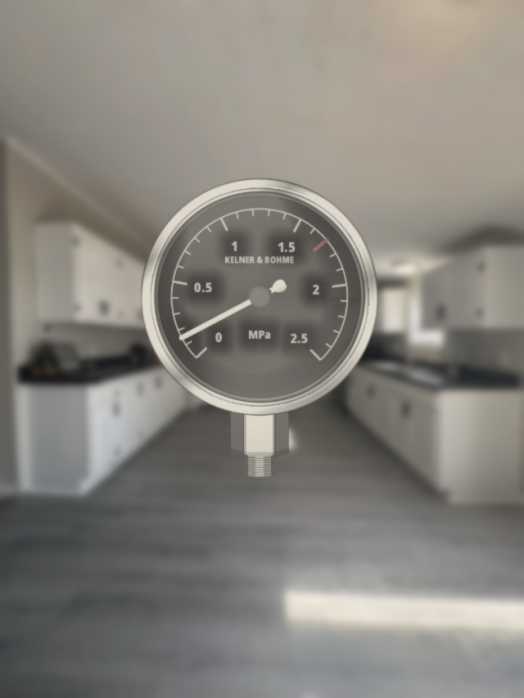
0.15 MPa
